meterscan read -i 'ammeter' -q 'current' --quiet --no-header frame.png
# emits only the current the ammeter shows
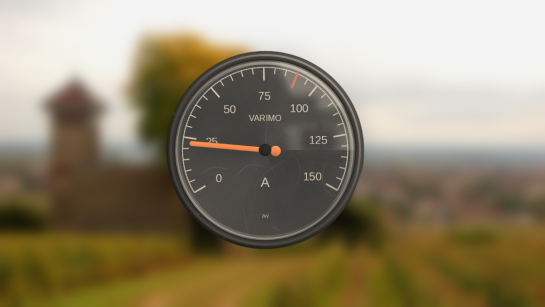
22.5 A
